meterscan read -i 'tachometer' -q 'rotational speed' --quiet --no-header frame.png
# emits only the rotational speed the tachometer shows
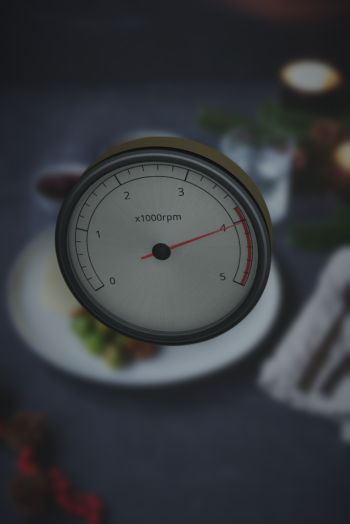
4000 rpm
